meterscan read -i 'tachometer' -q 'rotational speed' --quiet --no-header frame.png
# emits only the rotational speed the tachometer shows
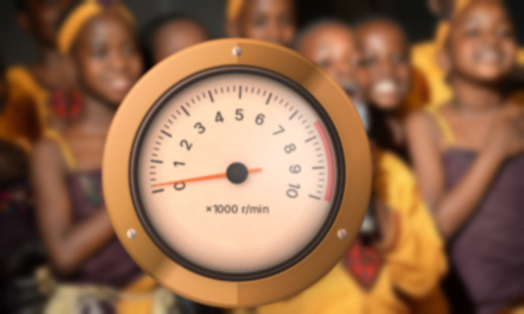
200 rpm
